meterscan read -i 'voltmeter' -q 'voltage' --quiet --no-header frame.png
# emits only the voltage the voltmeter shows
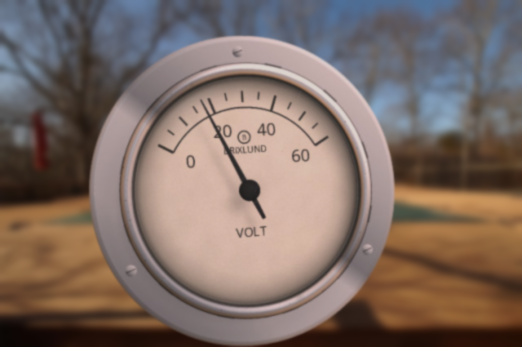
17.5 V
